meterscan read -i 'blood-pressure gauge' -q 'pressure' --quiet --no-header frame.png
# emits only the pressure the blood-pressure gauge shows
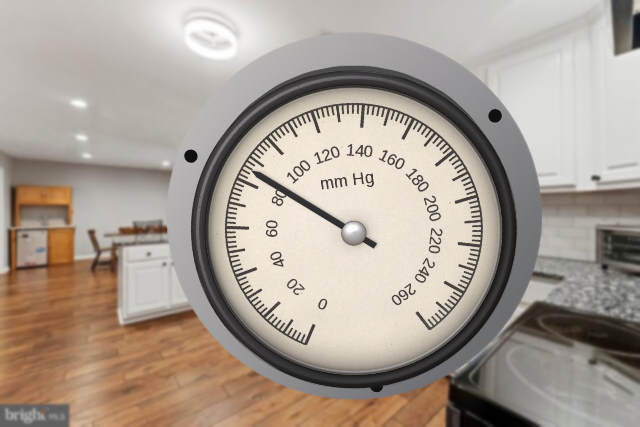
86 mmHg
